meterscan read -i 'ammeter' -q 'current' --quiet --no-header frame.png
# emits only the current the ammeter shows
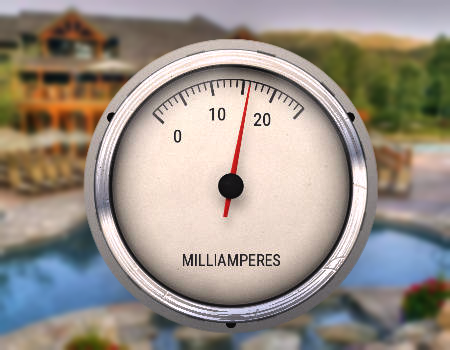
16 mA
